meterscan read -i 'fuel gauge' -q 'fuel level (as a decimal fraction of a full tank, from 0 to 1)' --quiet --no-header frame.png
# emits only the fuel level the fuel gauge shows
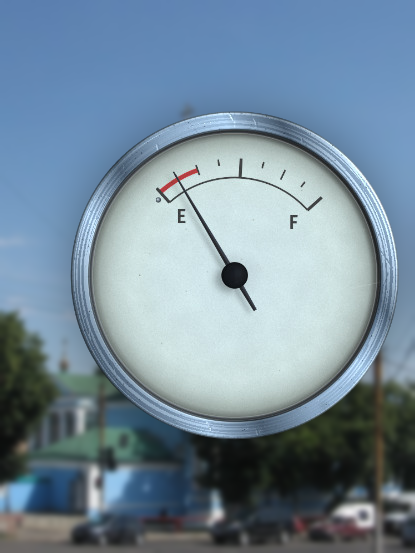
0.125
